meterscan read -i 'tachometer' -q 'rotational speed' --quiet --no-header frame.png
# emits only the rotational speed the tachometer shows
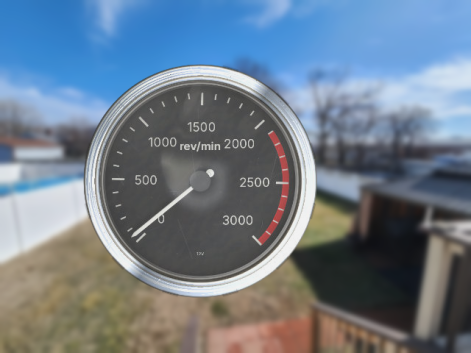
50 rpm
